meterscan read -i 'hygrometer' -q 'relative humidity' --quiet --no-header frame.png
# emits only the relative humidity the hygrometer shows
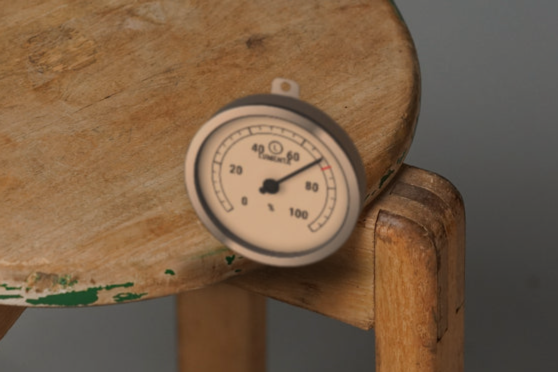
68 %
